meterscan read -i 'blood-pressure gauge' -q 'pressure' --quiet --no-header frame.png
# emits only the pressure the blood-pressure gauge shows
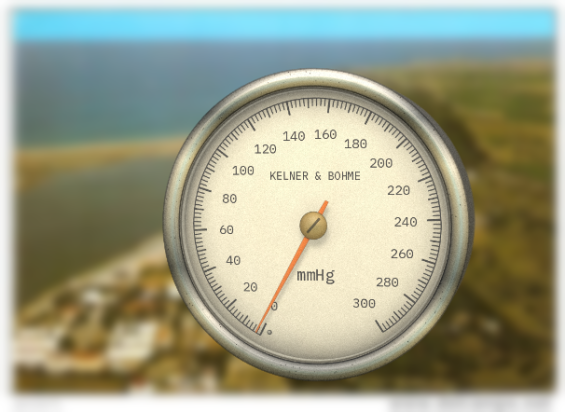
2 mmHg
